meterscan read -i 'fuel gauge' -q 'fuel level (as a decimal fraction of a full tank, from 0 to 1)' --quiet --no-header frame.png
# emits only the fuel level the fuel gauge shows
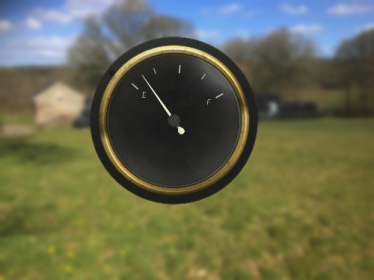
0.125
